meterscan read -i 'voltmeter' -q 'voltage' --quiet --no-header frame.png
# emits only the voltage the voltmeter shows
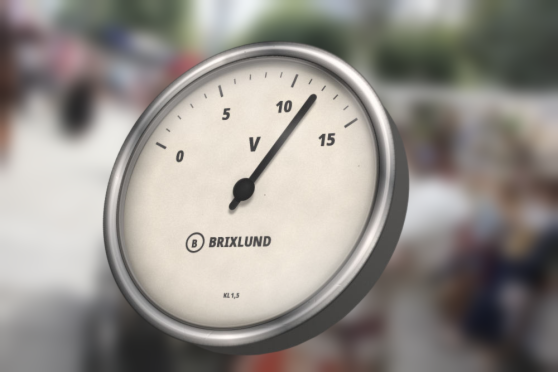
12 V
